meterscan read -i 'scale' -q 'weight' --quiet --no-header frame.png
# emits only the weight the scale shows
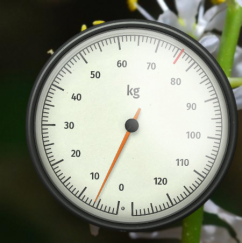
6 kg
